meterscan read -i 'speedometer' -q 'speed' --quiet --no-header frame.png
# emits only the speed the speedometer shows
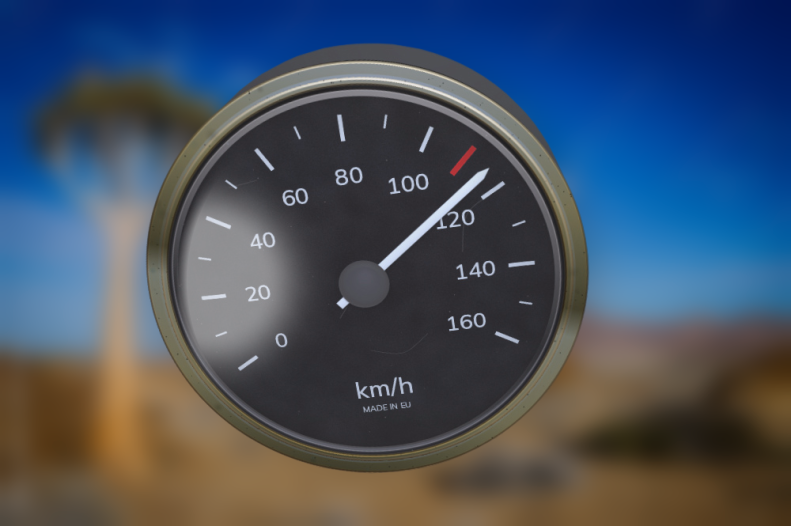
115 km/h
